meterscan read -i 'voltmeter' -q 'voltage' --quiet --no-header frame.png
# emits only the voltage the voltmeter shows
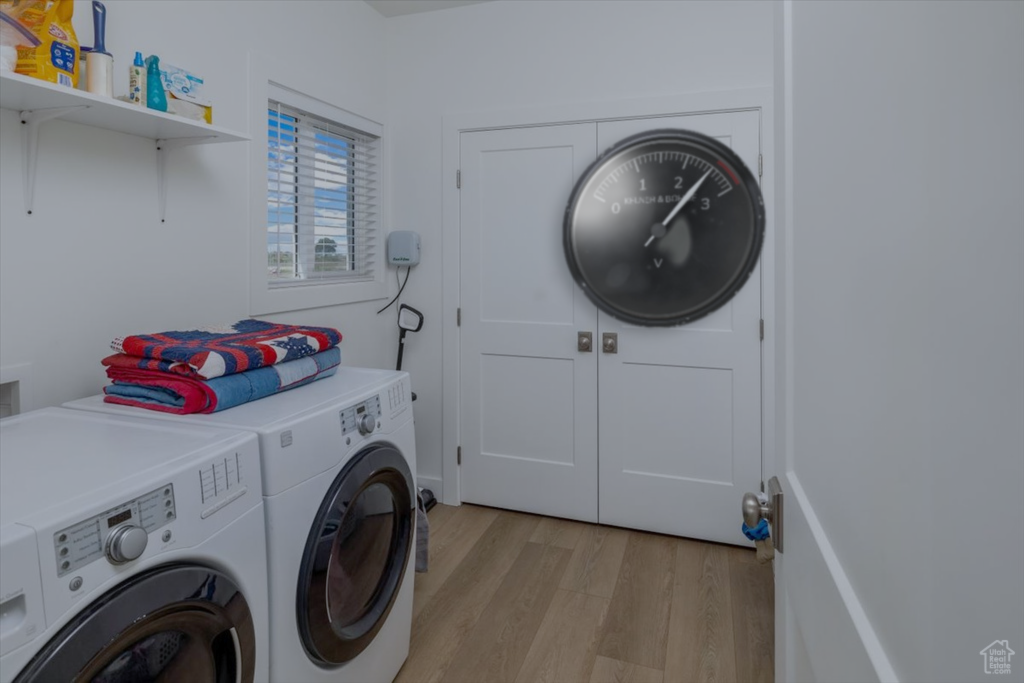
2.5 V
